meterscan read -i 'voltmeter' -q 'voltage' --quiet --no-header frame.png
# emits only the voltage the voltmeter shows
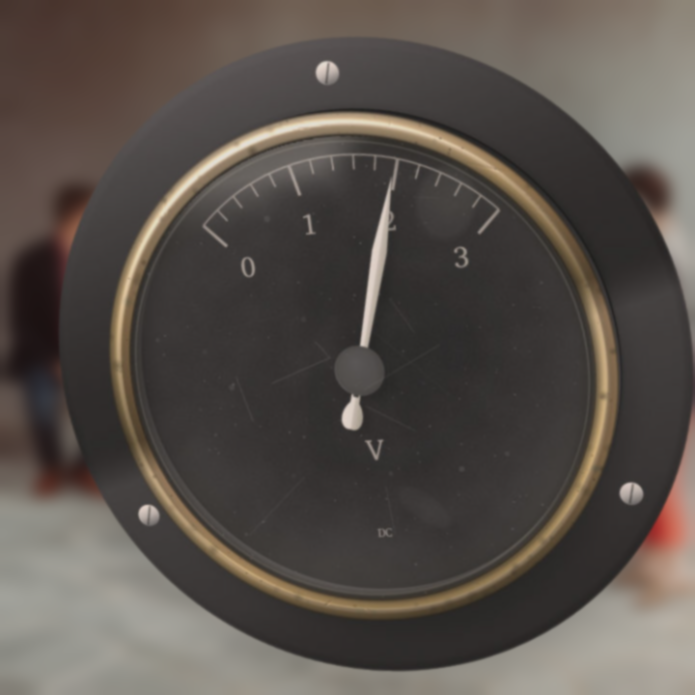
2 V
